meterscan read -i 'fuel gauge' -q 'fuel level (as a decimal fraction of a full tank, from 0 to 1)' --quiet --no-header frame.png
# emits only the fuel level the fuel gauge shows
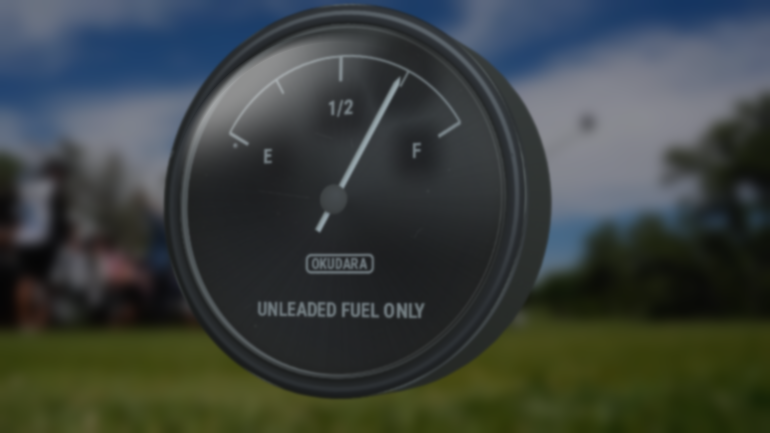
0.75
